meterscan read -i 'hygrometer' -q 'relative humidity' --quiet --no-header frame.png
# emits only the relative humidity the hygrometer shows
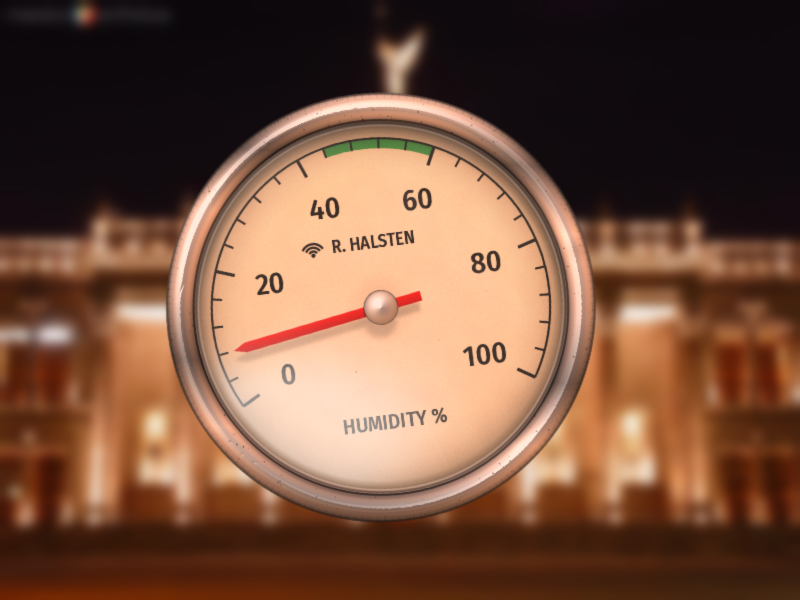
8 %
